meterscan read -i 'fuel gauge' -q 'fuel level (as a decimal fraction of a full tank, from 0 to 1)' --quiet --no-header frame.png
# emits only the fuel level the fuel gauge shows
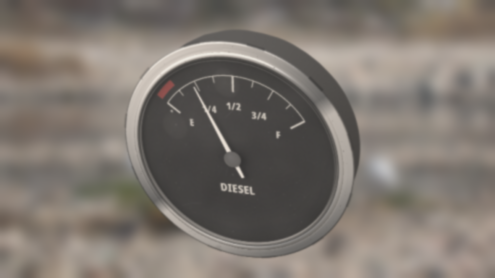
0.25
